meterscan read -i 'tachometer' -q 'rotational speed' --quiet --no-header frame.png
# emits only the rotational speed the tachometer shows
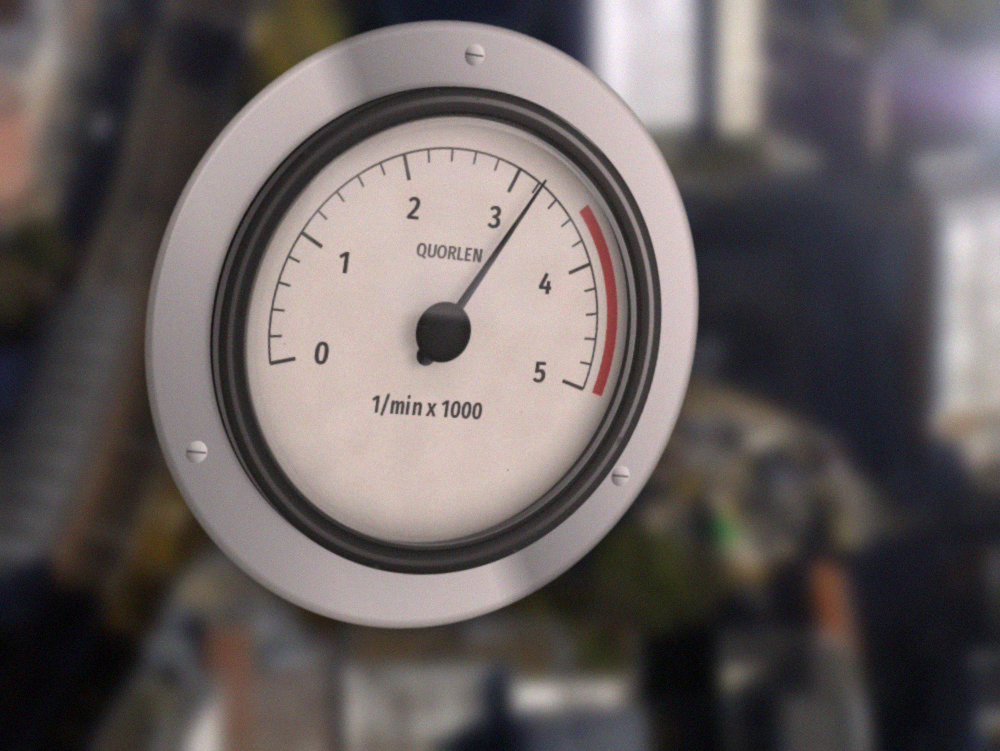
3200 rpm
